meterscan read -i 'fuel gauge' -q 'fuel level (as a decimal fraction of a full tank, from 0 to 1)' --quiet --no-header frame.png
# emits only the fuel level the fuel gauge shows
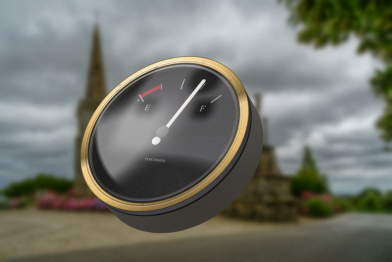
0.75
